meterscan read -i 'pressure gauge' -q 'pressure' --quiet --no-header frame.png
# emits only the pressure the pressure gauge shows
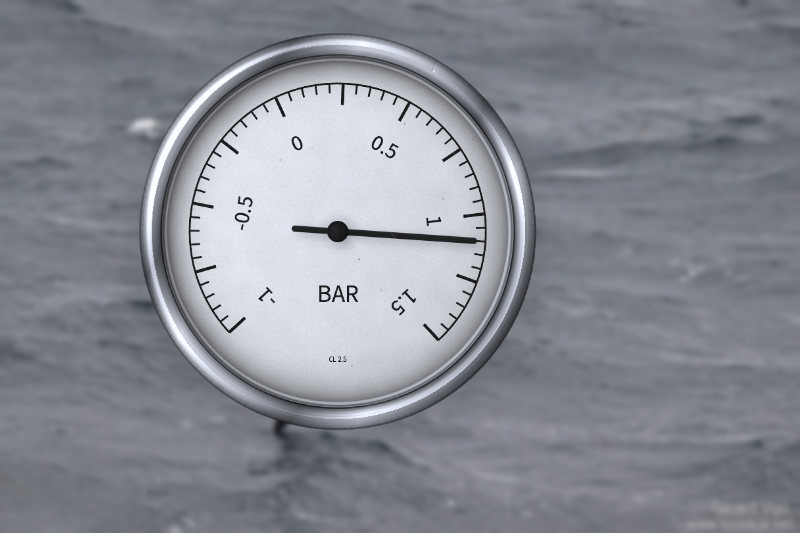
1.1 bar
